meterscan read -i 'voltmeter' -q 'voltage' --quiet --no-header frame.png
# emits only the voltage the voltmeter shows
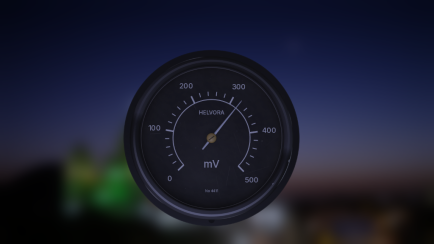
320 mV
